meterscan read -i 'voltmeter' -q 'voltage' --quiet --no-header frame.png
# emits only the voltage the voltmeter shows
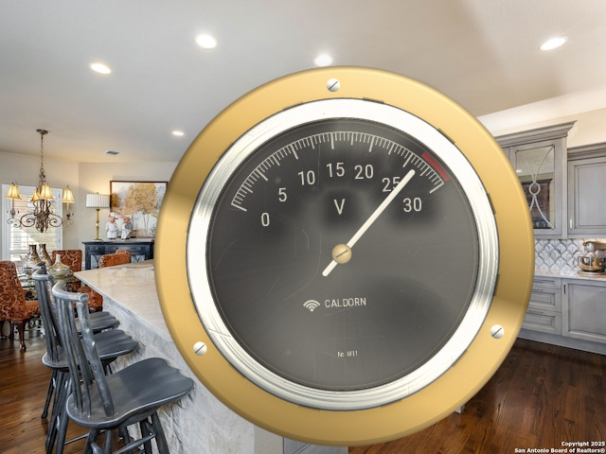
26.5 V
